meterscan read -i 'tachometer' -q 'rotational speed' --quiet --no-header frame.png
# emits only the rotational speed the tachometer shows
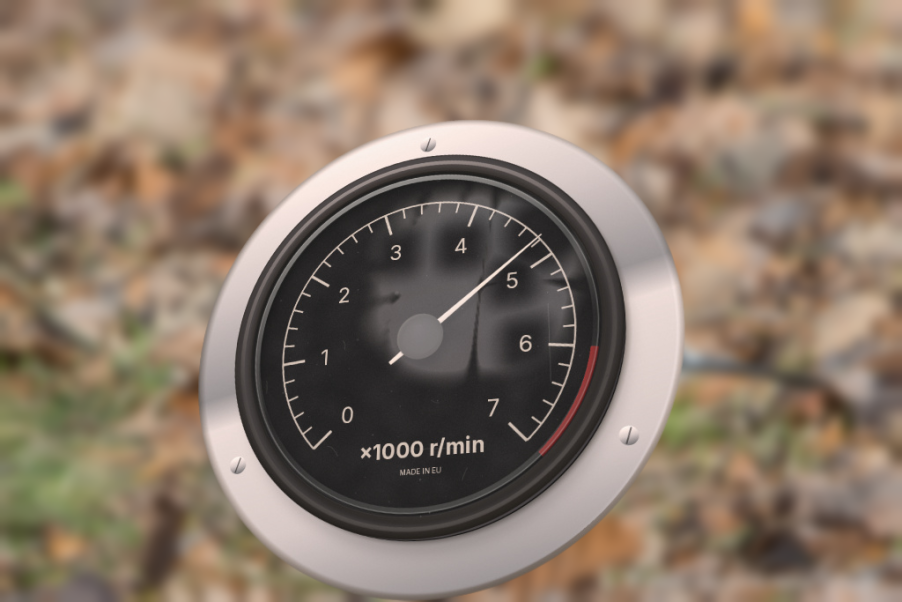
4800 rpm
